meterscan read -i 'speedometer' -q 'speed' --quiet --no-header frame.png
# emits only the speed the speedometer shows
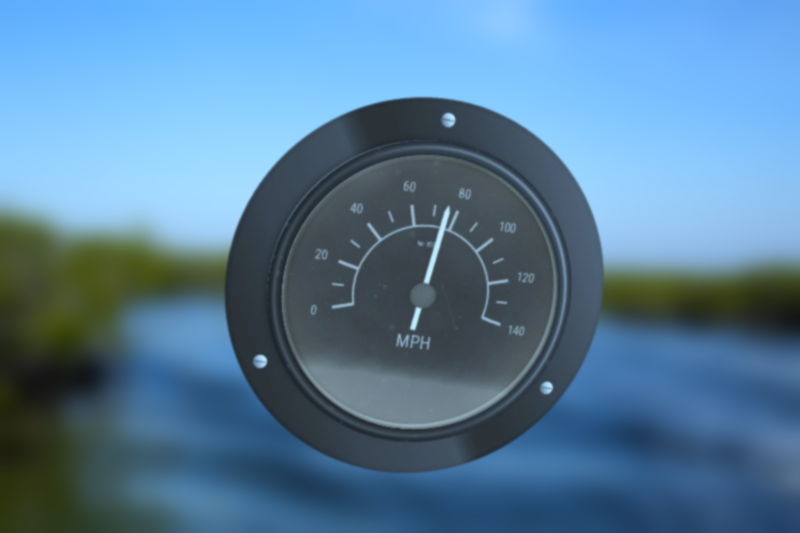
75 mph
